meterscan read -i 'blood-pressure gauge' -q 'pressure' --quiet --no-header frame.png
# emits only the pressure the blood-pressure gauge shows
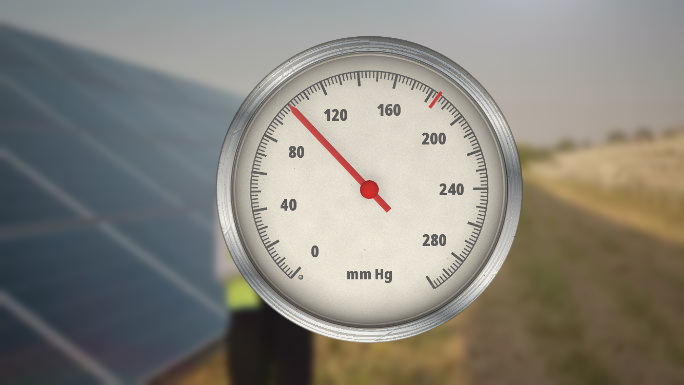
100 mmHg
